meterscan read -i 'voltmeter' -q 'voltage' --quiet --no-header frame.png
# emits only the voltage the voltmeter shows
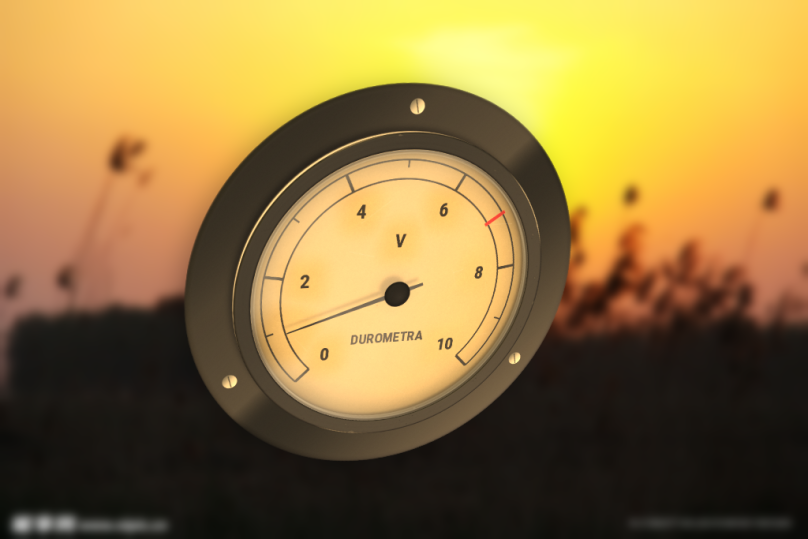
1 V
